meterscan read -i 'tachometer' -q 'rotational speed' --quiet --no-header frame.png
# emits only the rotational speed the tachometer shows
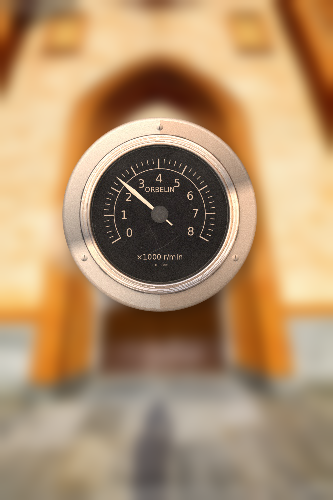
2400 rpm
